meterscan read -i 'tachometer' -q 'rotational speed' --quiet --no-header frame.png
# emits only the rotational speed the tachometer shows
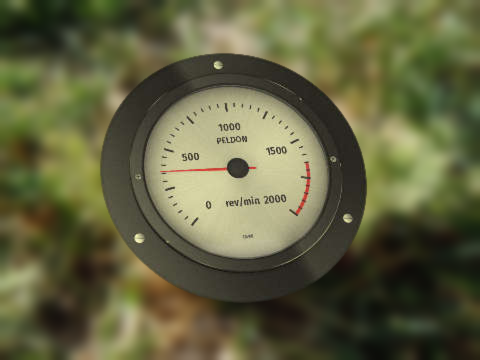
350 rpm
